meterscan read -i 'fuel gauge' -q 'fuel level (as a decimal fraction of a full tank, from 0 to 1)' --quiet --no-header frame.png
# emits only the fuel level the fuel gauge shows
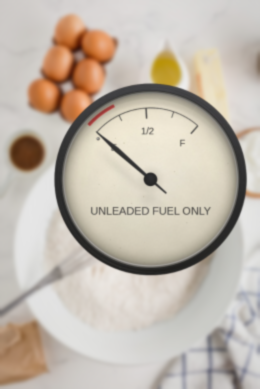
0
